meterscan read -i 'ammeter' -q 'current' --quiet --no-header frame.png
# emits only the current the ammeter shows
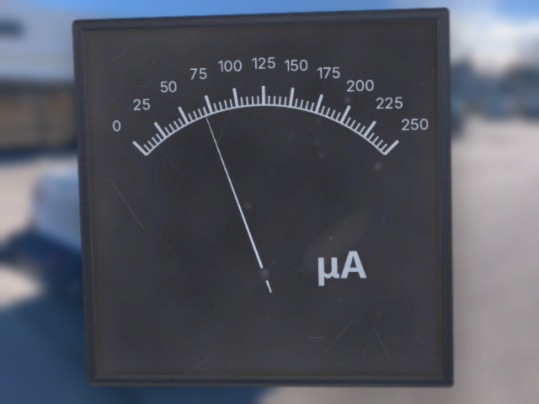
70 µA
